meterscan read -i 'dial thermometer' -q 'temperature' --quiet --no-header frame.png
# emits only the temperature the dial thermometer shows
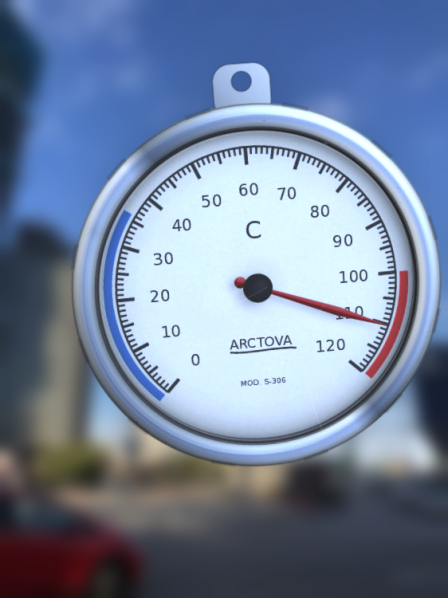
110 °C
